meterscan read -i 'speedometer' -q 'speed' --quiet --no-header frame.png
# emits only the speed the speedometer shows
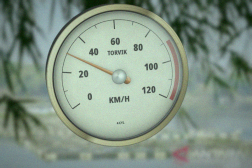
30 km/h
